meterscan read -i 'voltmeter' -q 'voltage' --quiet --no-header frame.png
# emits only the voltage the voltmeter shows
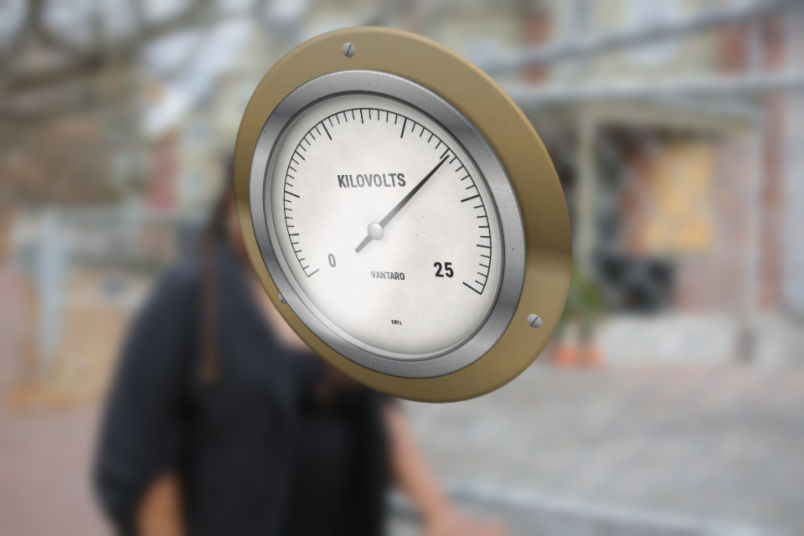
17.75 kV
